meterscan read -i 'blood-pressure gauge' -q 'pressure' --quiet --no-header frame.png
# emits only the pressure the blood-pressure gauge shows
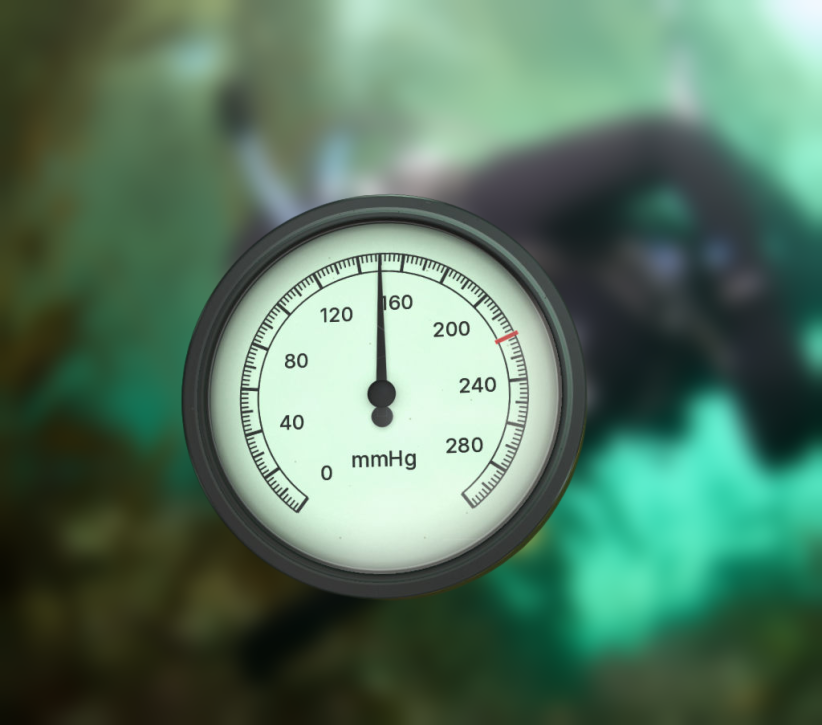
150 mmHg
